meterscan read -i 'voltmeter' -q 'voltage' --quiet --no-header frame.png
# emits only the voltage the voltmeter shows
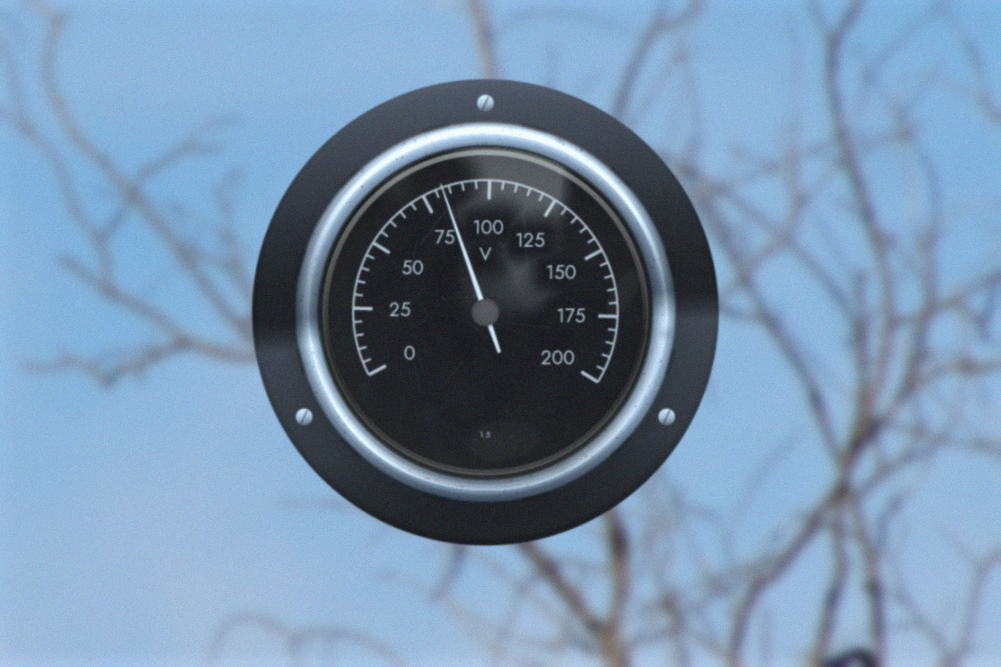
82.5 V
